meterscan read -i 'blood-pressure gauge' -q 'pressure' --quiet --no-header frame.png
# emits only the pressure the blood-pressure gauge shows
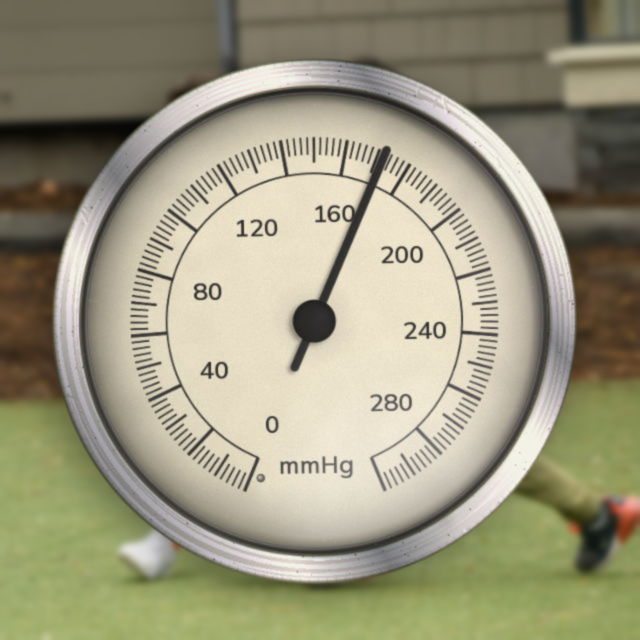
172 mmHg
